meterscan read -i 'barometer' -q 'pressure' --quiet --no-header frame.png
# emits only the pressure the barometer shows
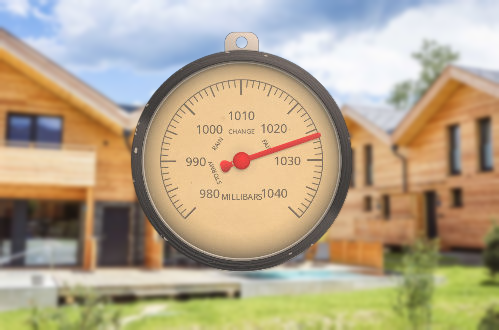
1026 mbar
